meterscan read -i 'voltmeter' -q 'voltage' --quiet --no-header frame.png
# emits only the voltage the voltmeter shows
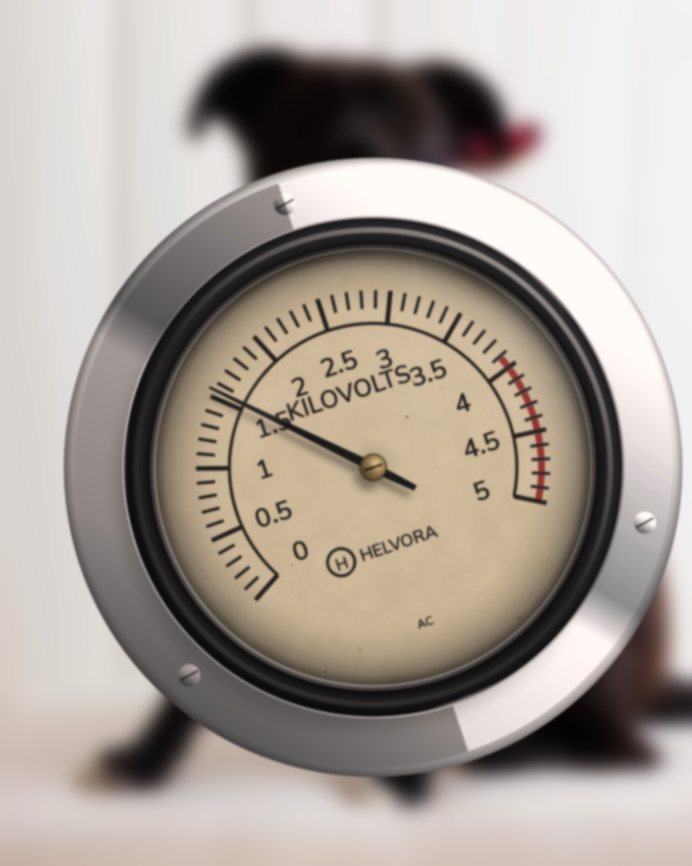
1.55 kV
